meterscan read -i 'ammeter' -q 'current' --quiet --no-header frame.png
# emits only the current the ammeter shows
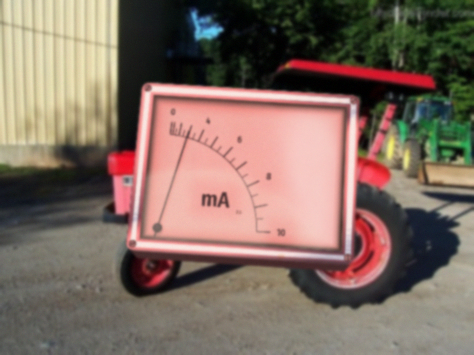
3 mA
